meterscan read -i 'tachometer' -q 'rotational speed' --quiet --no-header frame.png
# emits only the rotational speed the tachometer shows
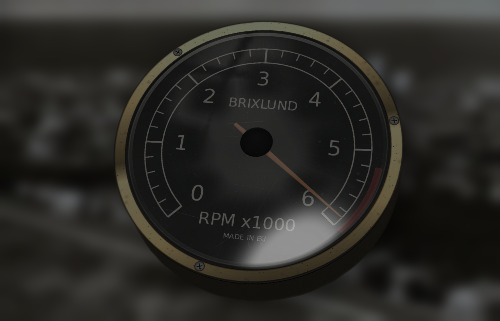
5900 rpm
